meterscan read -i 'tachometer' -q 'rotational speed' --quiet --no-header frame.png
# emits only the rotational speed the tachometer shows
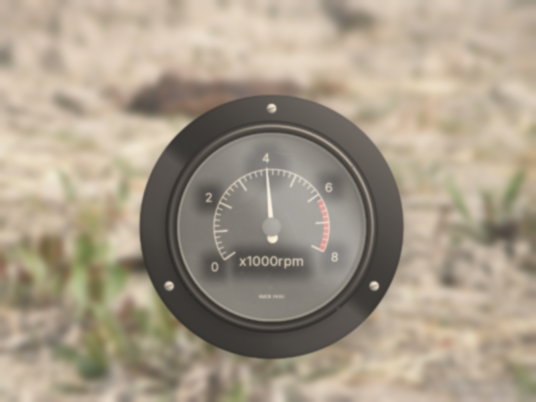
4000 rpm
